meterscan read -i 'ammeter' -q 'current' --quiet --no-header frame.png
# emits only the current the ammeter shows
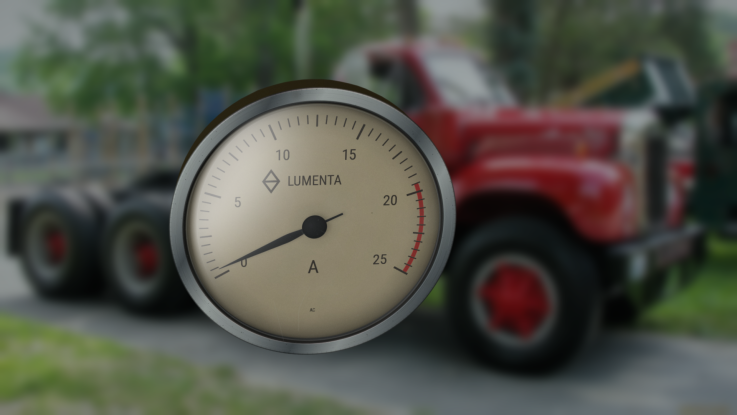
0.5 A
